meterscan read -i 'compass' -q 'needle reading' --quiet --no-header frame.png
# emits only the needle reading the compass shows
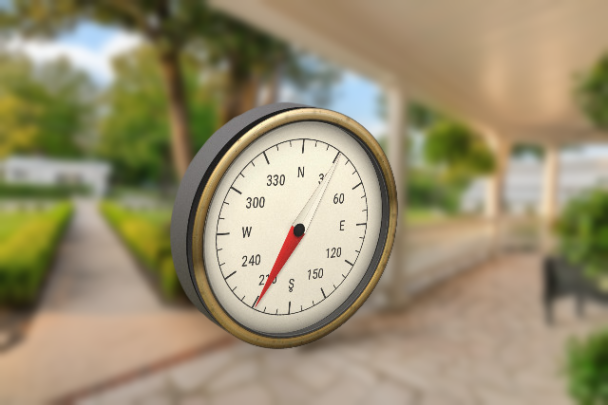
210 °
